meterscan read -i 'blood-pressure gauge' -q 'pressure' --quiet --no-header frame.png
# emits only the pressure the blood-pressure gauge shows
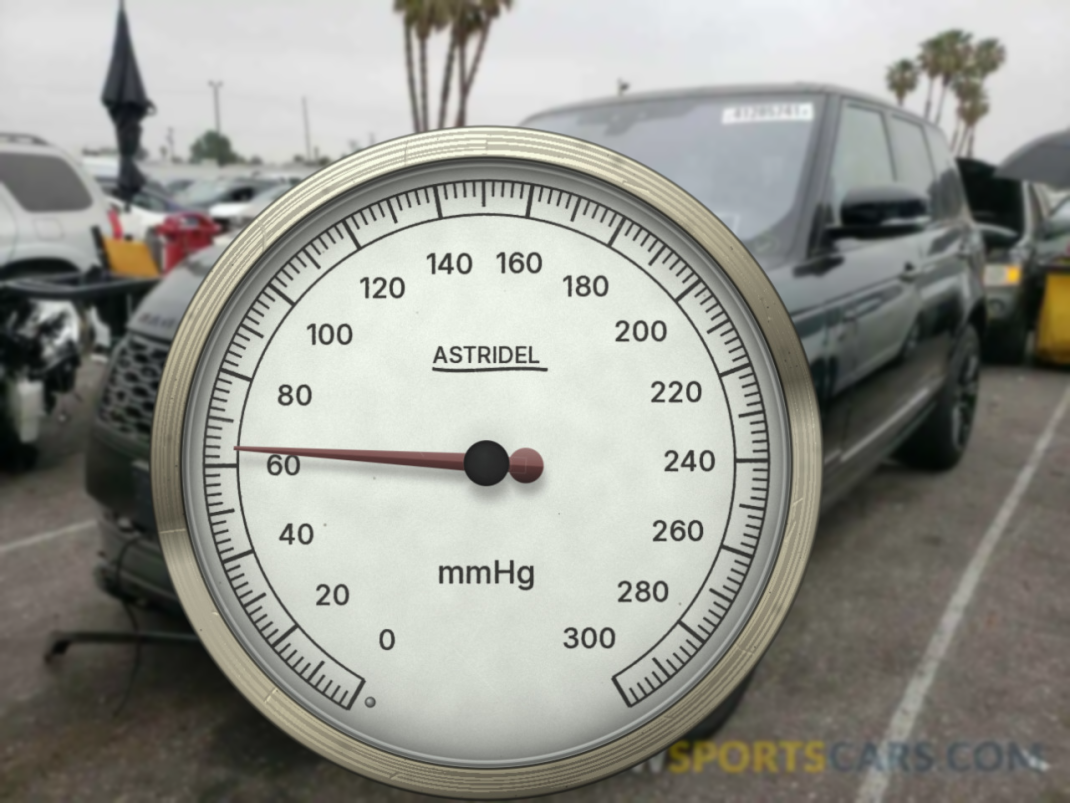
64 mmHg
